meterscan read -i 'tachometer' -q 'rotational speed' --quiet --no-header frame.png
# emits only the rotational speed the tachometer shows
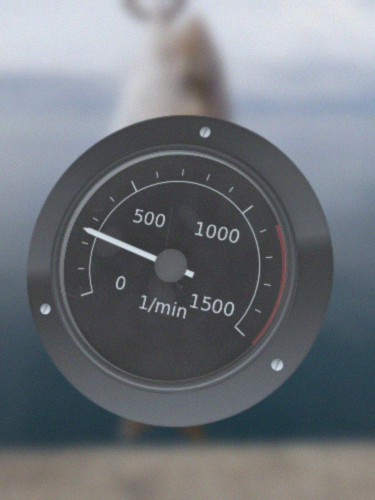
250 rpm
